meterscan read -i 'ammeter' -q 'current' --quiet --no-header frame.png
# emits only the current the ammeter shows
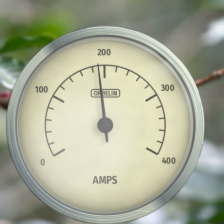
190 A
